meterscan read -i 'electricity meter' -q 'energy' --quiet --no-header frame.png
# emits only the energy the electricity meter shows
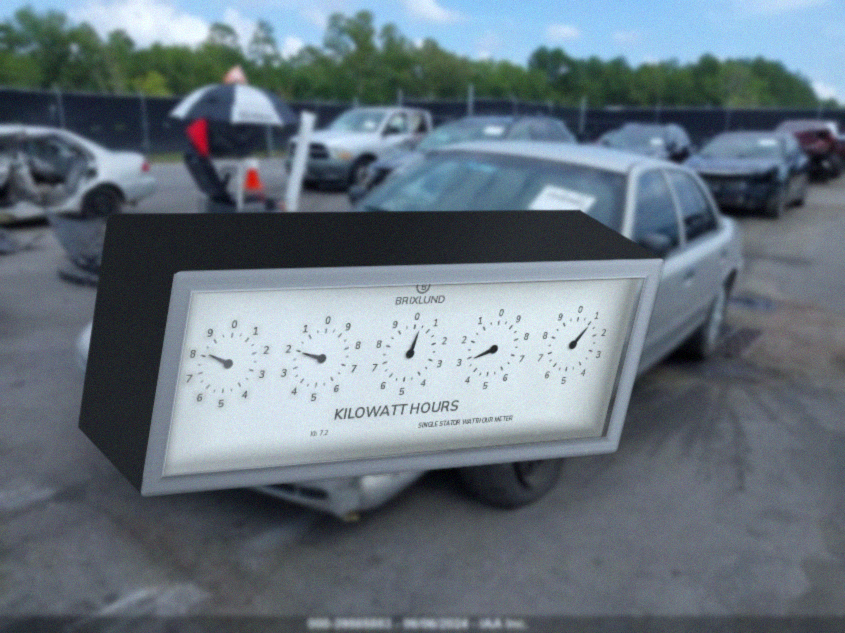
82031 kWh
